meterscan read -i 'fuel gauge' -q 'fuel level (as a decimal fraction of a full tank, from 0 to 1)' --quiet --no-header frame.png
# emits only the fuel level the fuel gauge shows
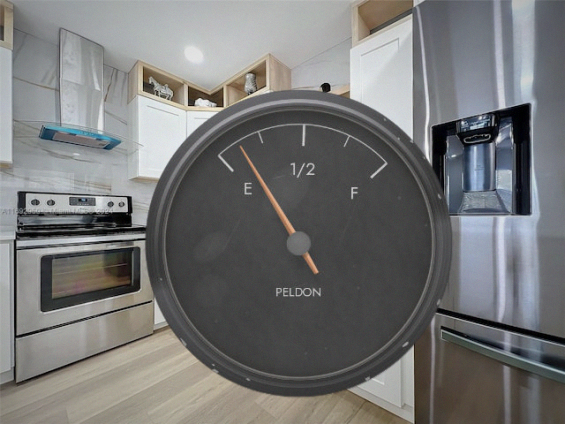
0.125
